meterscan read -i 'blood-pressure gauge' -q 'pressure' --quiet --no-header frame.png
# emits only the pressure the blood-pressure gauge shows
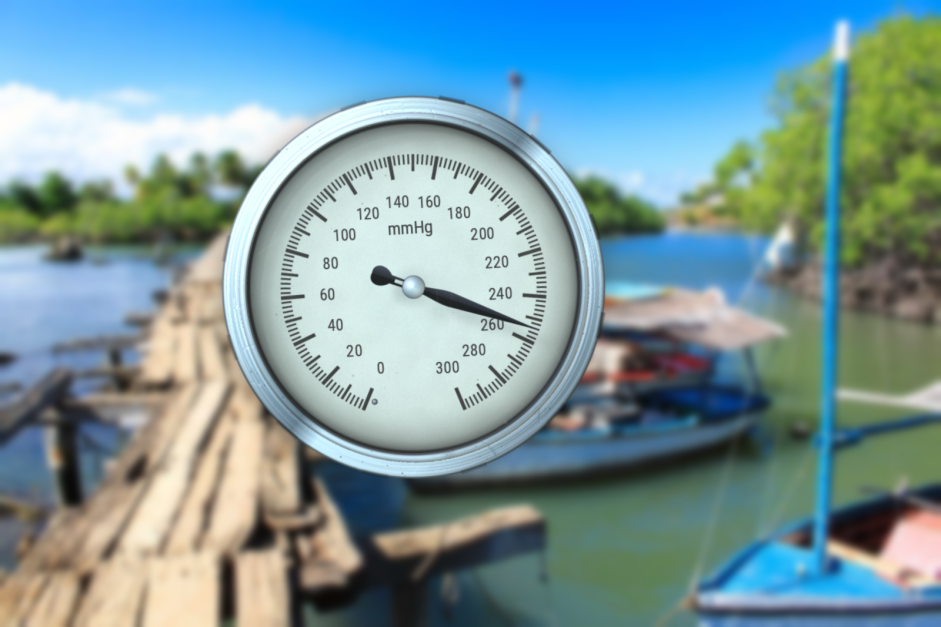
254 mmHg
